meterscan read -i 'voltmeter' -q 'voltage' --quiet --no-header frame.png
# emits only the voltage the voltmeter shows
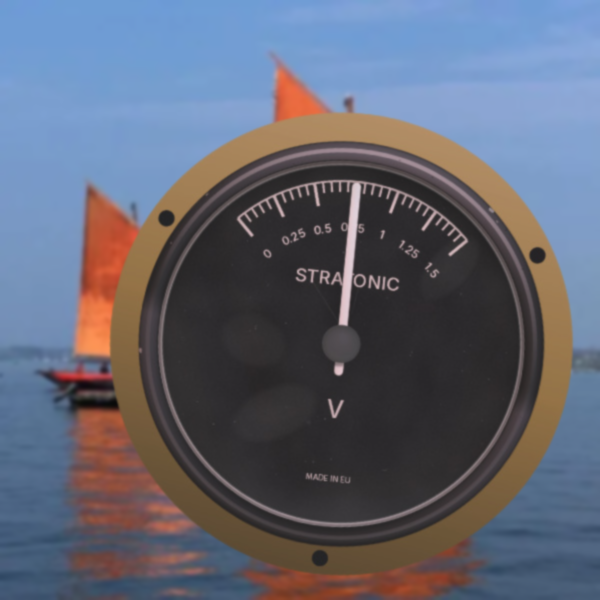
0.75 V
